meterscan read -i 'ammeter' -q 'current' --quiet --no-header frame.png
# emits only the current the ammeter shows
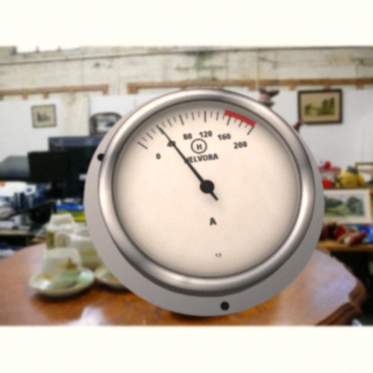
40 A
